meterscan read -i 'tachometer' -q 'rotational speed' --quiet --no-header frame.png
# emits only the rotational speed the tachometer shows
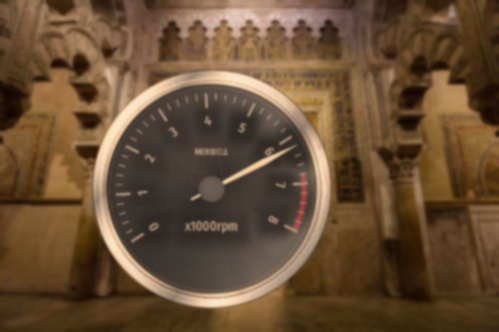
6200 rpm
